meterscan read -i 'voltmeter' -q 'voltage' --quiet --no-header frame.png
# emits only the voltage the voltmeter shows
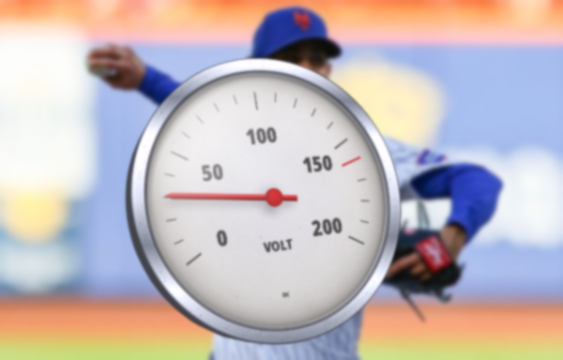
30 V
